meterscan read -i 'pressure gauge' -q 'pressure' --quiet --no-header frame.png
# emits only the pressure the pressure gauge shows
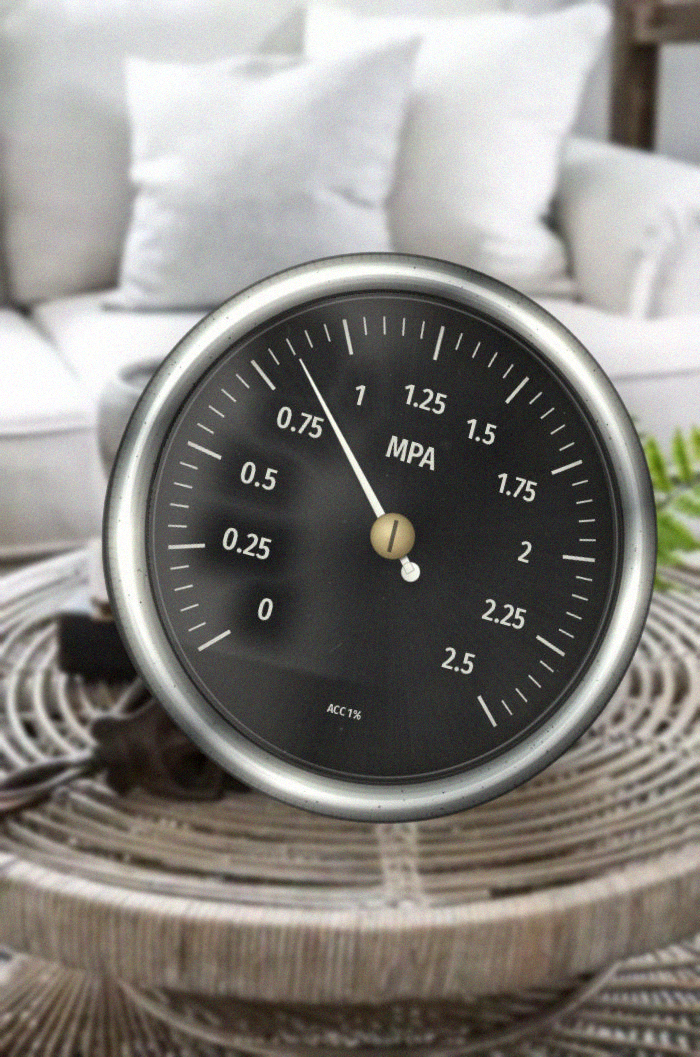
0.85 MPa
